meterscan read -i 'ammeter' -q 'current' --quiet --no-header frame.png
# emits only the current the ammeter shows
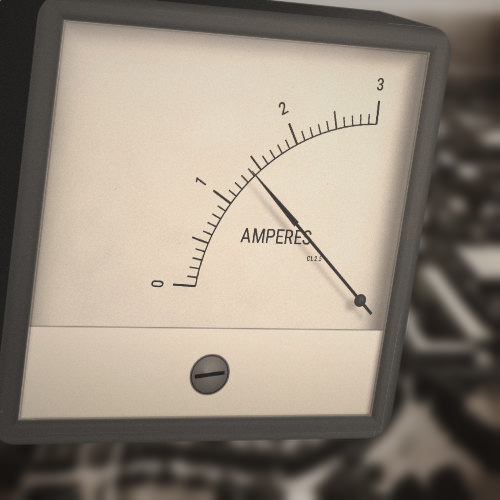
1.4 A
